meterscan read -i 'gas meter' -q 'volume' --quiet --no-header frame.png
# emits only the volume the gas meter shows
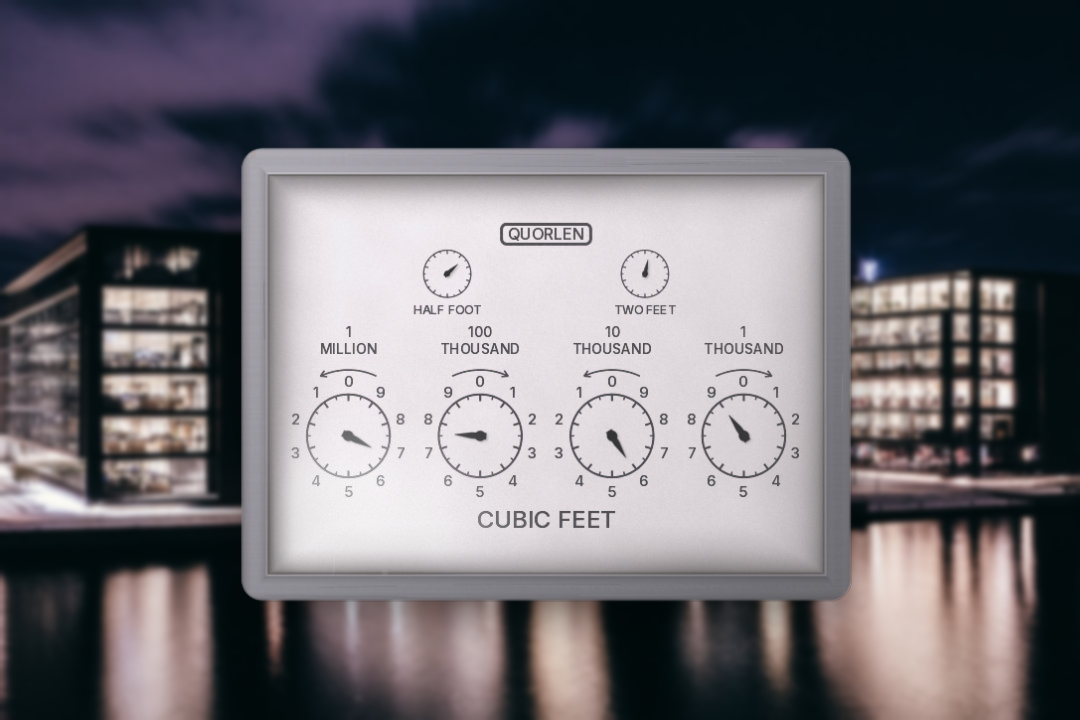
675900 ft³
